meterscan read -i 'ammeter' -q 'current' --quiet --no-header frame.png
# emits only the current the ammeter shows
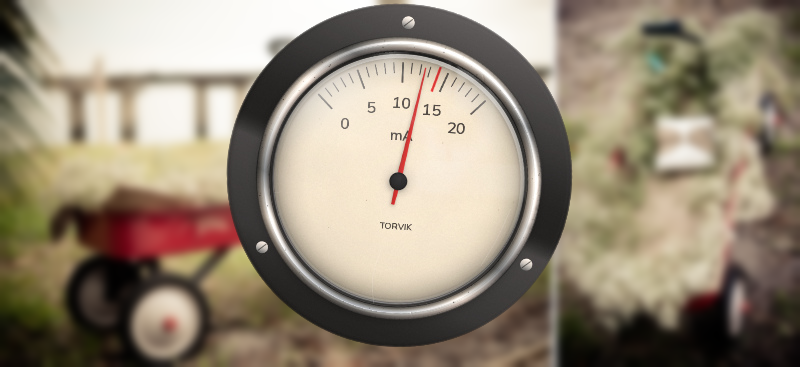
12.5 mA
